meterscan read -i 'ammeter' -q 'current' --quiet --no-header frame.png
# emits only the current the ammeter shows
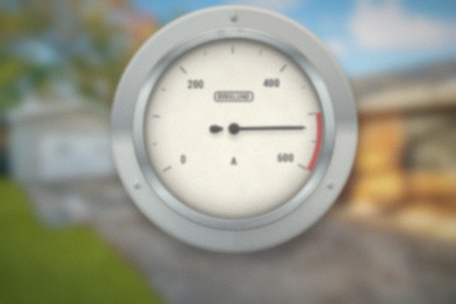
525 A
